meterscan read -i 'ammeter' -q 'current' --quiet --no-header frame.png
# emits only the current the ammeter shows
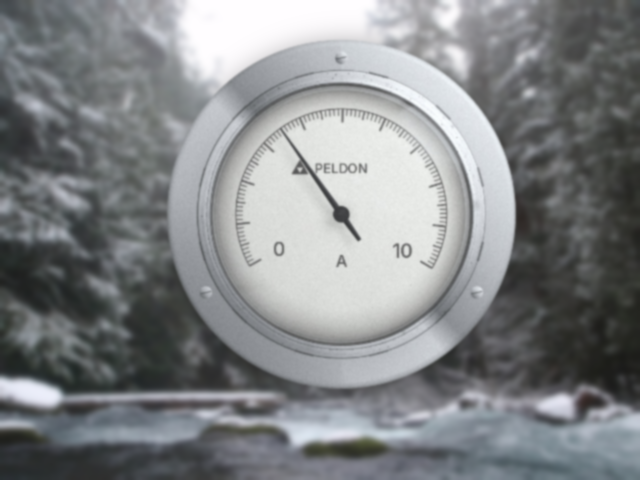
3.5 A
